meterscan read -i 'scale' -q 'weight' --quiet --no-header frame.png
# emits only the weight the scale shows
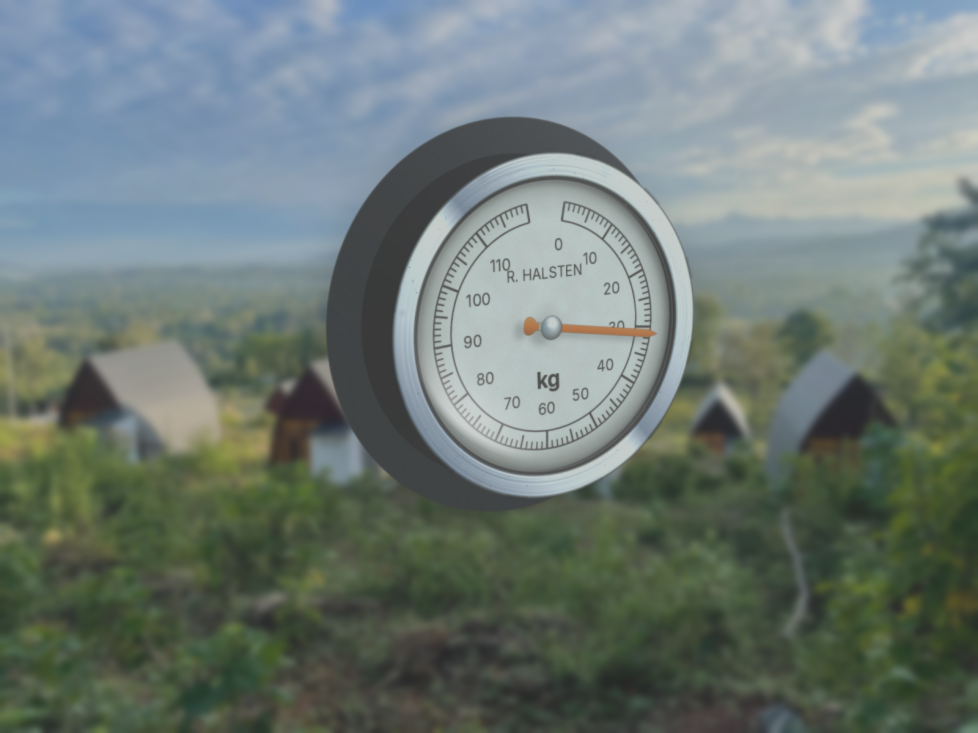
31 kg
